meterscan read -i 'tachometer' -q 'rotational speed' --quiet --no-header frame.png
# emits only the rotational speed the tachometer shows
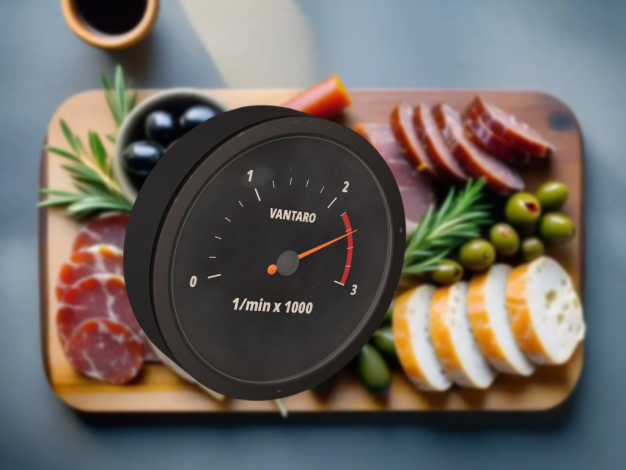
2400 rpm
